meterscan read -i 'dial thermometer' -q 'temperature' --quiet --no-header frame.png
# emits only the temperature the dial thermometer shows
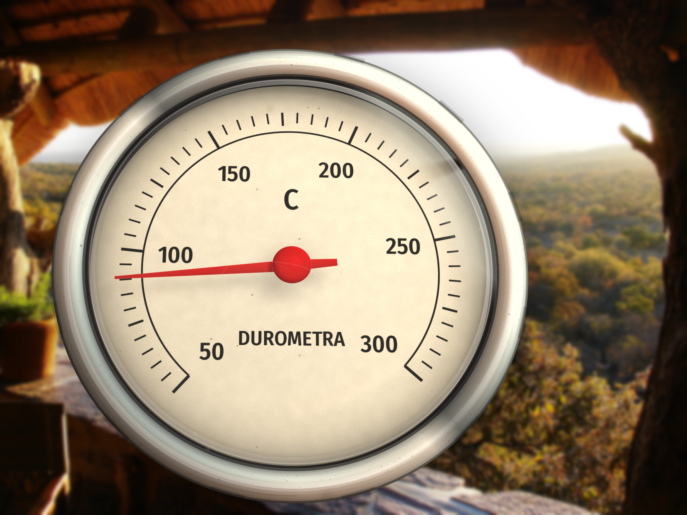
90 °C
